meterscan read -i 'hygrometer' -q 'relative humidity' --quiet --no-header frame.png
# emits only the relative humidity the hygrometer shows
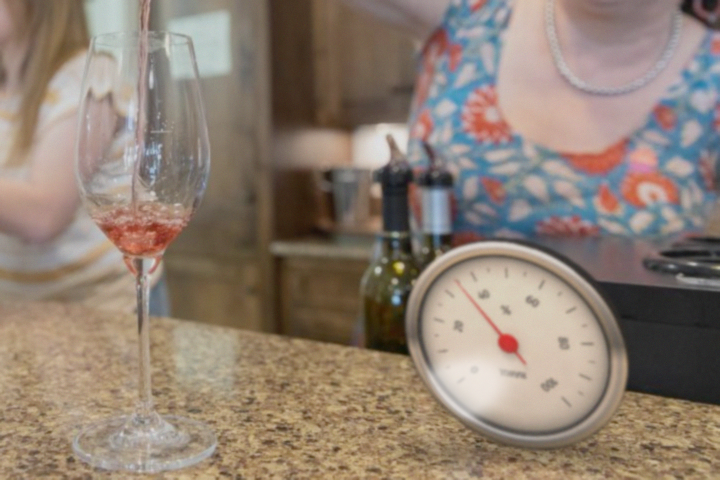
35 %
